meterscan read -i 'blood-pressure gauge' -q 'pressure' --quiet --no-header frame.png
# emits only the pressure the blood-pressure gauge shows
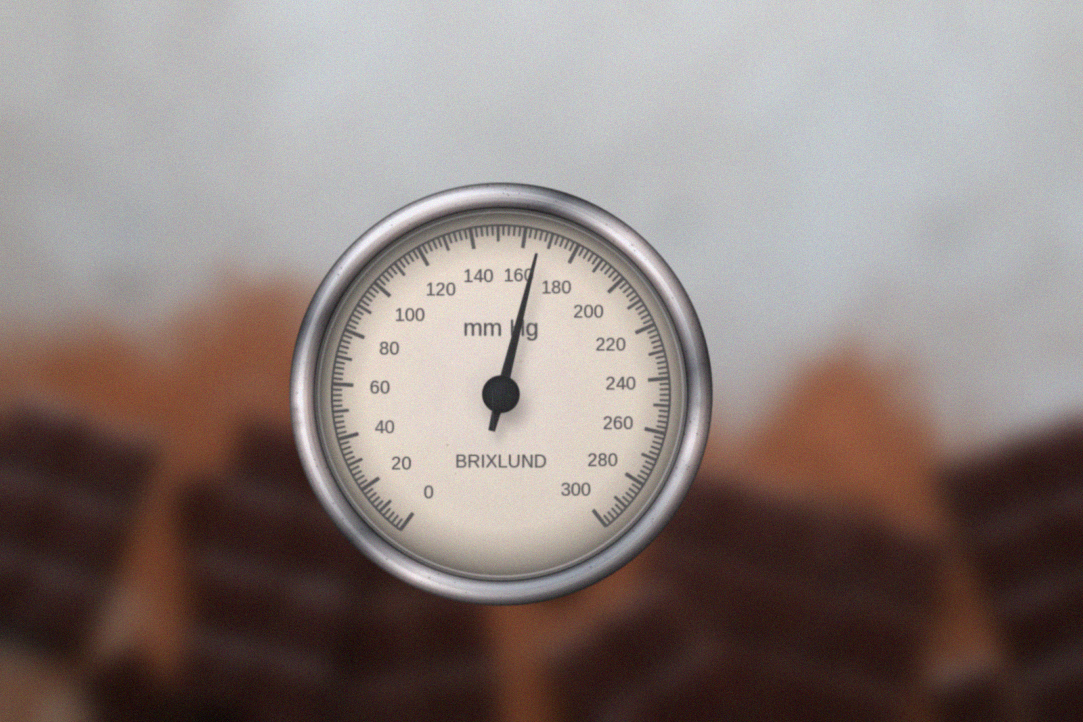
166 mmHg
